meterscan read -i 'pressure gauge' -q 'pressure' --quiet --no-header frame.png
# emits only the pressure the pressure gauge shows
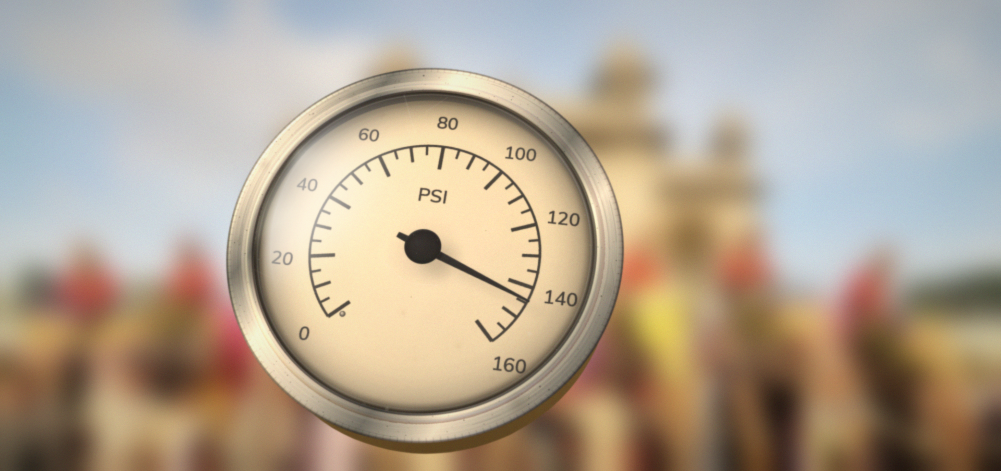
145 psi
